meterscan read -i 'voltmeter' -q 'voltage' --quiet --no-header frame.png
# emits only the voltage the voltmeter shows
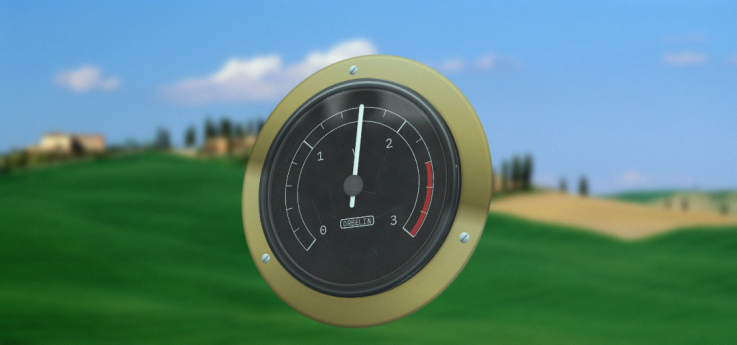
1.6 V
